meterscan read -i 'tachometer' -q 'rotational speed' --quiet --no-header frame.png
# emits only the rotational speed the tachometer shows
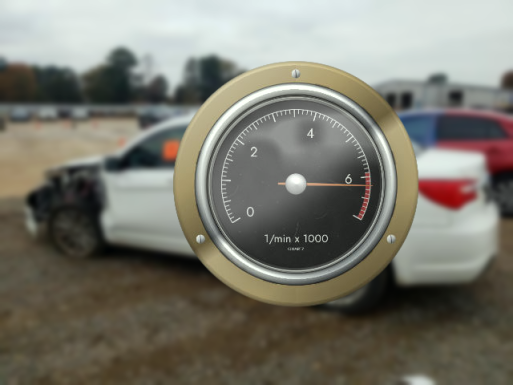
6200 rpm
